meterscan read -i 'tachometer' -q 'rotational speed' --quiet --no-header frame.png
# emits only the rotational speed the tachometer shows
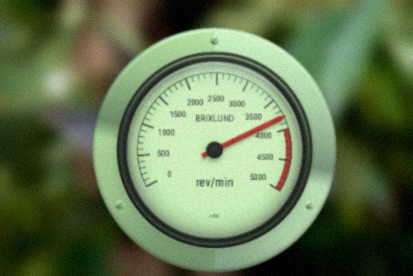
3800 rpm
